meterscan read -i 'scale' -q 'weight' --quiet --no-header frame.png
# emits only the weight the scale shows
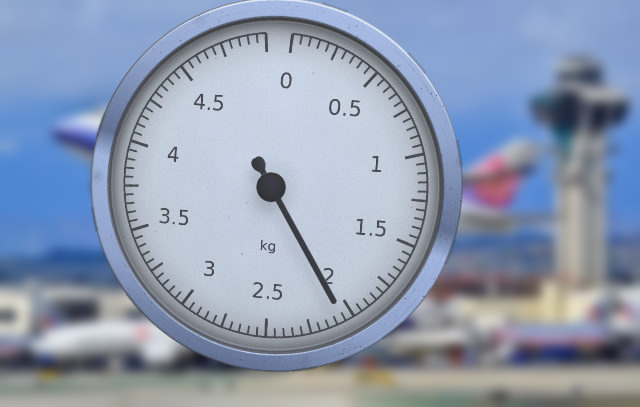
2.05 kg
